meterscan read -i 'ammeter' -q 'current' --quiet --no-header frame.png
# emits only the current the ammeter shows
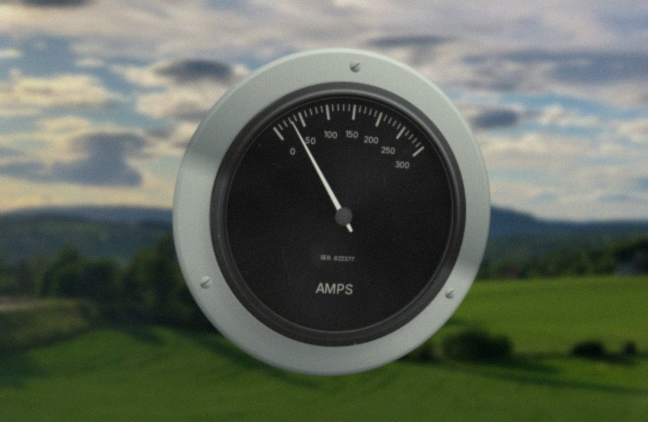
30 A
